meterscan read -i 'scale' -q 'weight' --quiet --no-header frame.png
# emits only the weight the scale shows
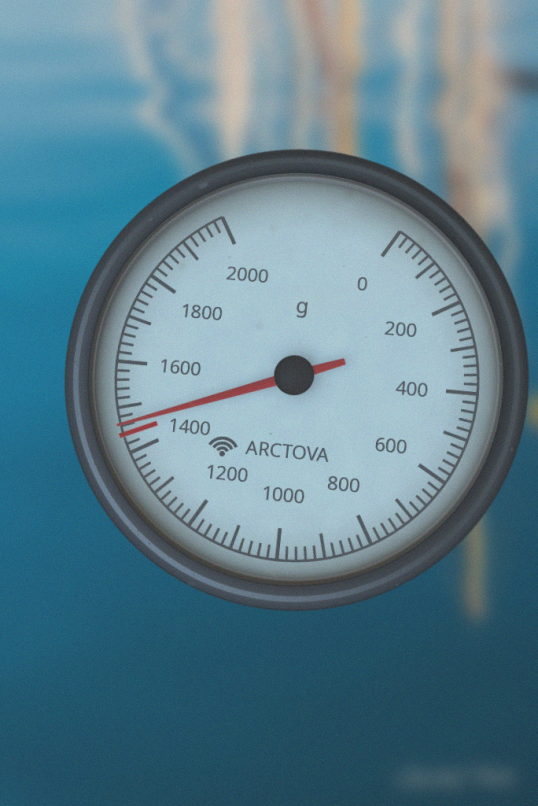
1460 g
